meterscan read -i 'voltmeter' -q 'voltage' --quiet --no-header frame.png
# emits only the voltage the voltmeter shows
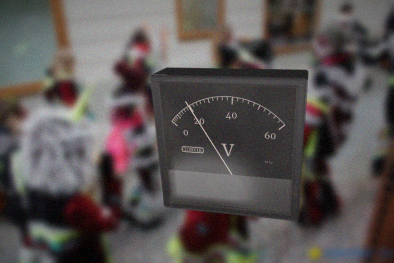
20 V
